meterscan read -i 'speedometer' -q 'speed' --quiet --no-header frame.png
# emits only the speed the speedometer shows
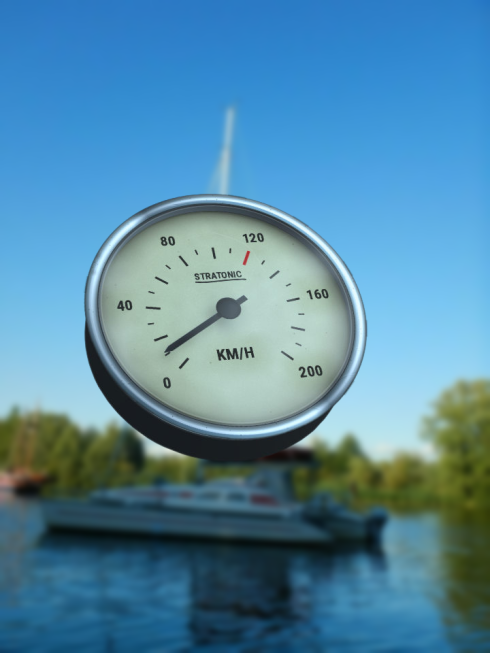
10 km/h
